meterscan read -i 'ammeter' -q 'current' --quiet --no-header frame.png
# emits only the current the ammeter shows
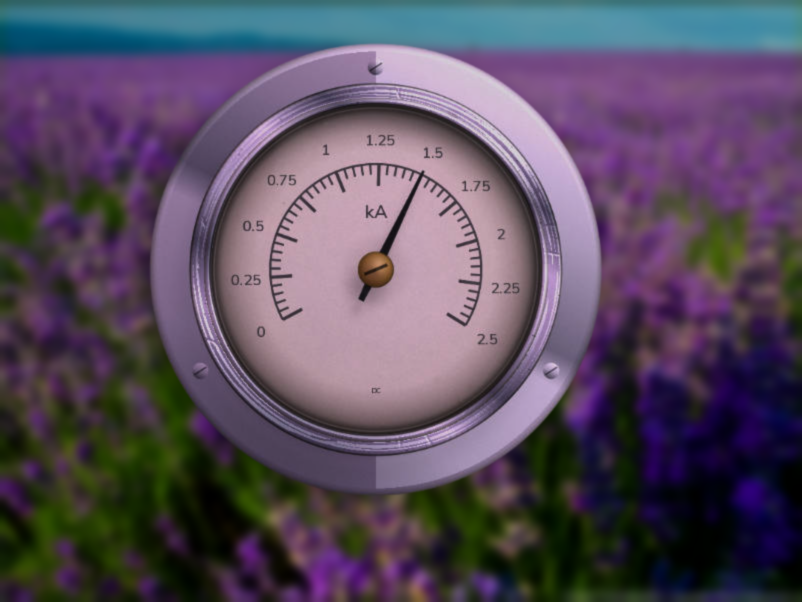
1.5 kA
